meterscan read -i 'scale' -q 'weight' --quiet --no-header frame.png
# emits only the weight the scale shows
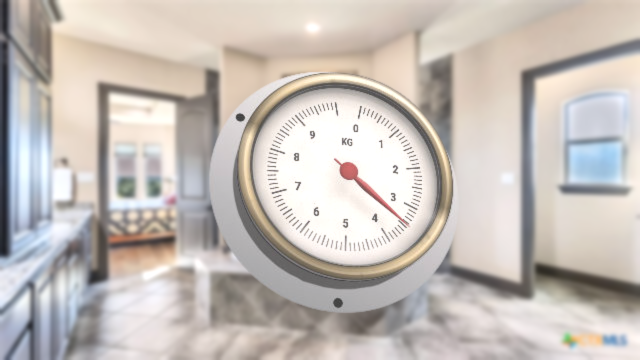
3.5 kg
